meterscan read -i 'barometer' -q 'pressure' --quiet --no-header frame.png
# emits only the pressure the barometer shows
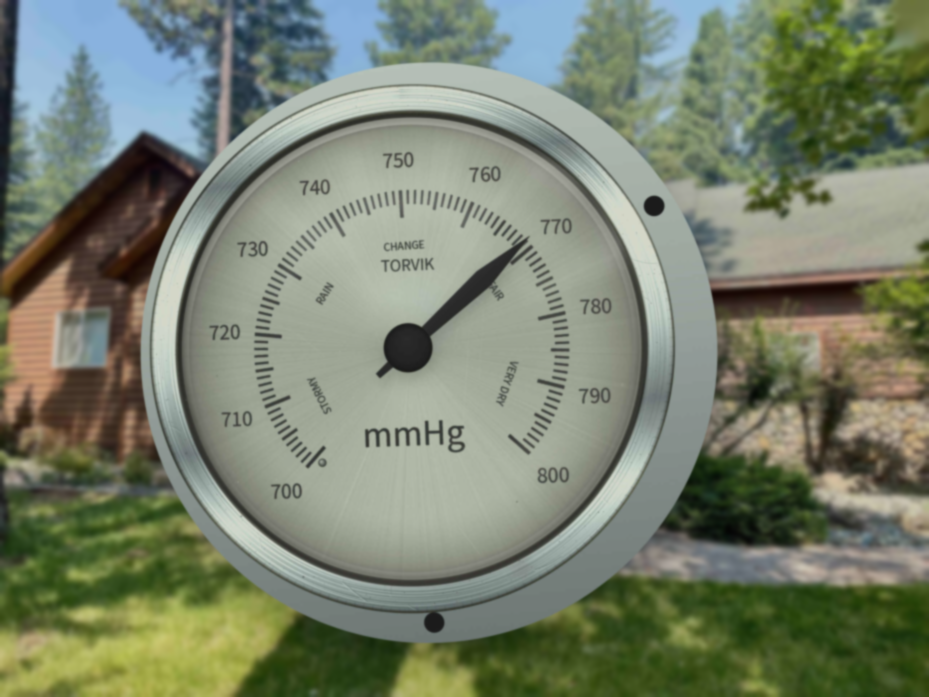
769 mmHg
